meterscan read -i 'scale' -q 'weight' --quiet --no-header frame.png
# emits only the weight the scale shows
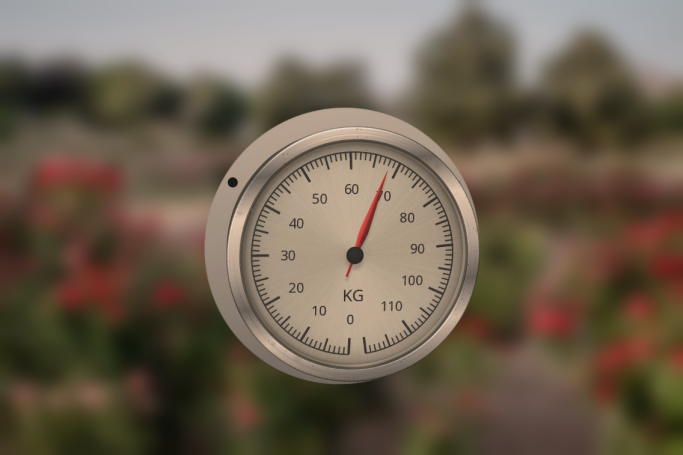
68 kg
